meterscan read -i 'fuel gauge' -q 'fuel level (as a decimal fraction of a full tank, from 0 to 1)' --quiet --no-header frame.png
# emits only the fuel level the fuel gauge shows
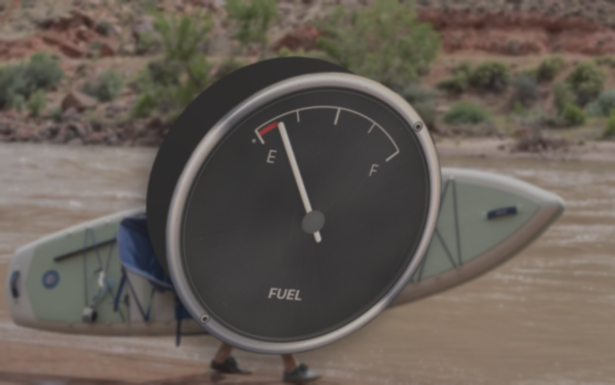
0.125
